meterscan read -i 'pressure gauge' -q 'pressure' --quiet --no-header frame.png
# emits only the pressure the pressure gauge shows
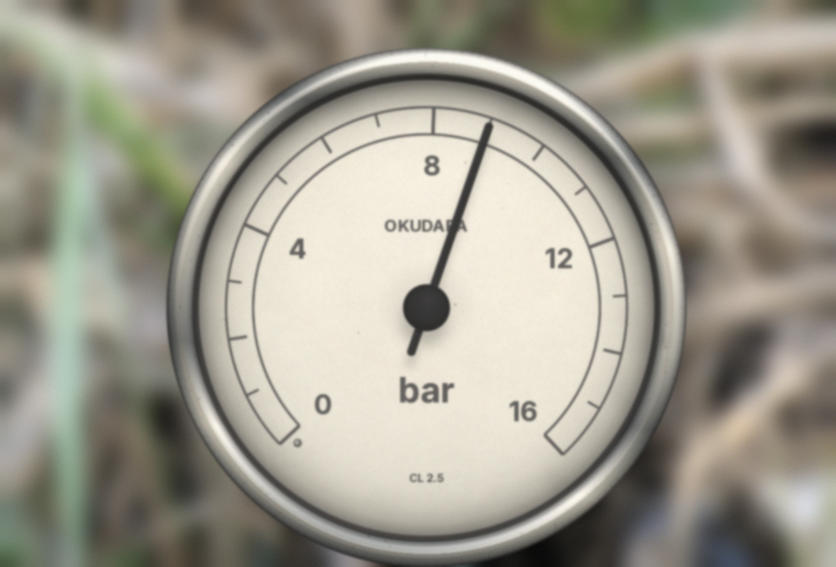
9 bar
